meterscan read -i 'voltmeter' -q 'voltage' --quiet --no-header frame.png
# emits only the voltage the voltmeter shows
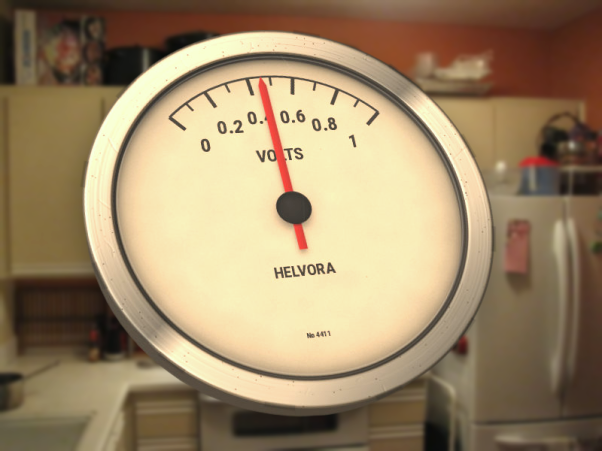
0.45 V
